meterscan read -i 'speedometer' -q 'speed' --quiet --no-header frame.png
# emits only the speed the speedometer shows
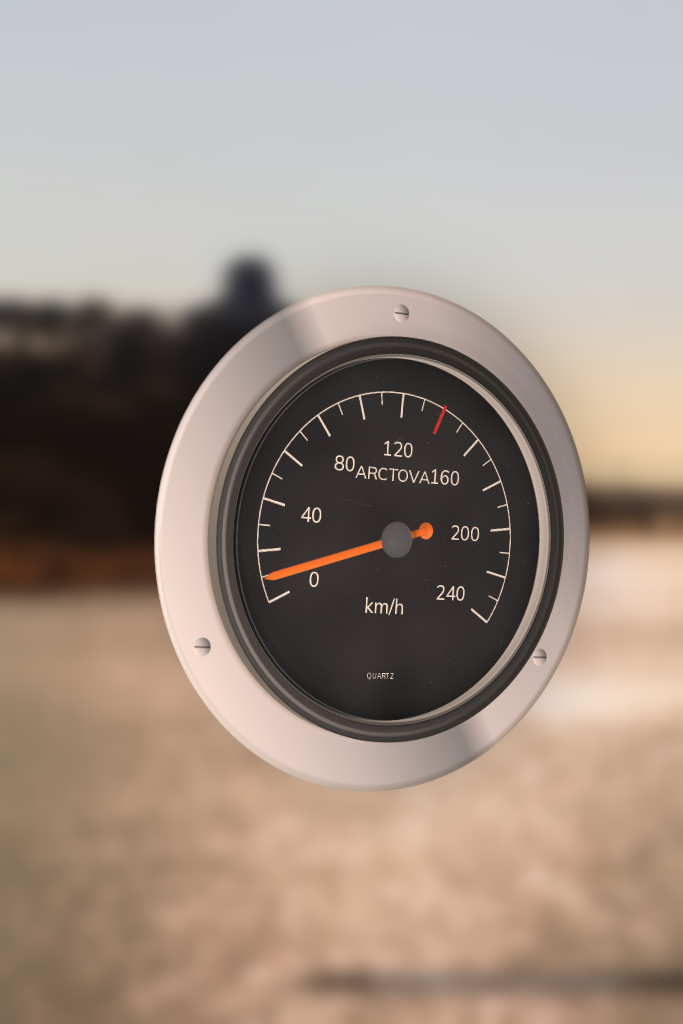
10 km/h
